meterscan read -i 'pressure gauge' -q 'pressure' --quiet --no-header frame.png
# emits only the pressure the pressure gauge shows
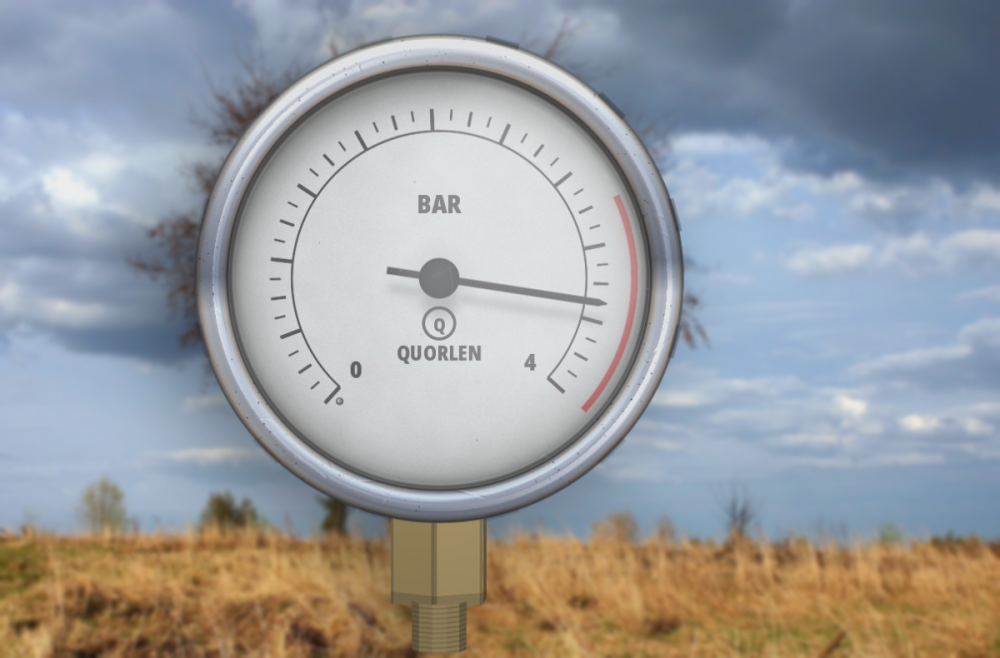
3.5 bar
